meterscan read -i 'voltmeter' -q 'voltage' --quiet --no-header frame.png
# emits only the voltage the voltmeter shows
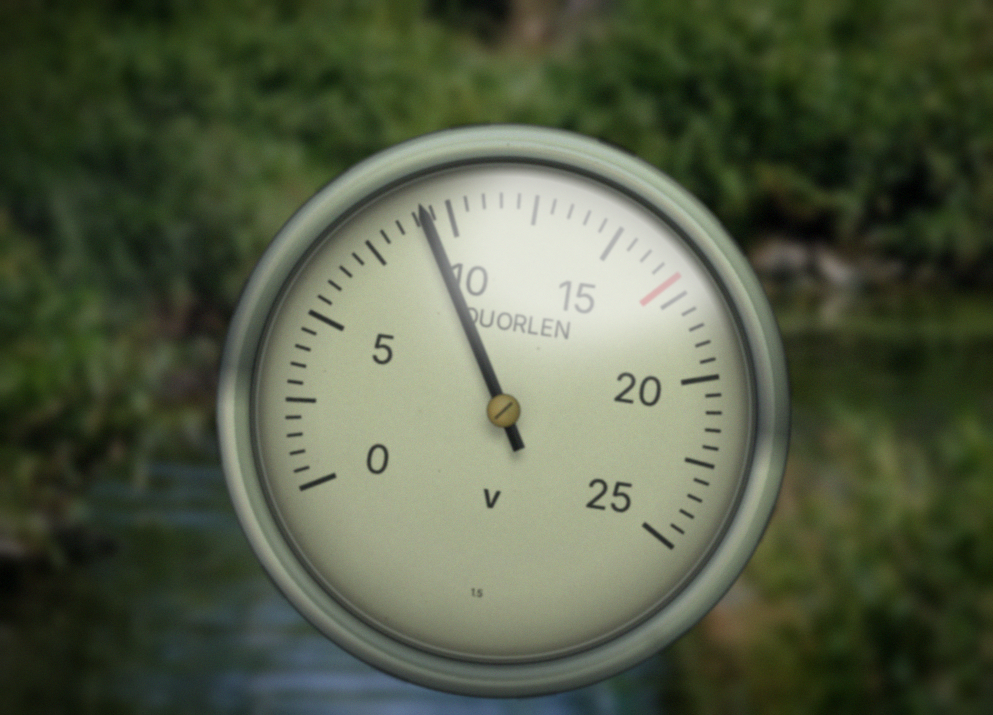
9.25 V
